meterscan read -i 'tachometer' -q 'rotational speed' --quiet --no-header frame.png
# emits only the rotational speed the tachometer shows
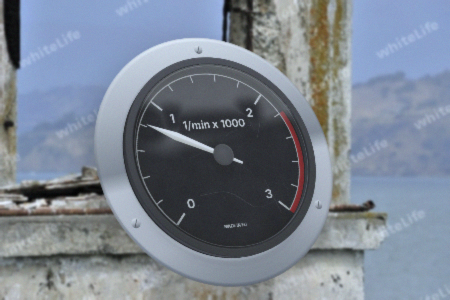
800 rpm
